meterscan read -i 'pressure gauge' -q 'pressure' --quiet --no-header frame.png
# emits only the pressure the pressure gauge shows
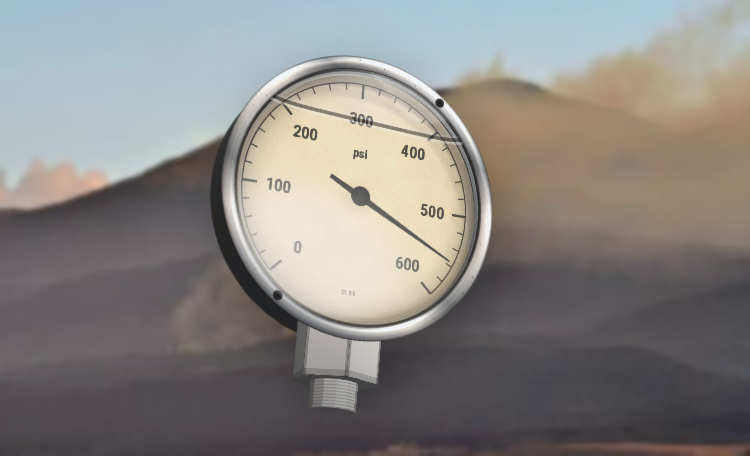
560 psi
